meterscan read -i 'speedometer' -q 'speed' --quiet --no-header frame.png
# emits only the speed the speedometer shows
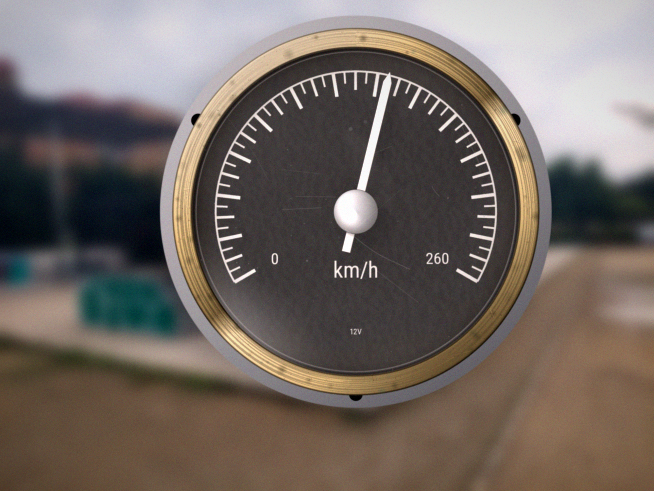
145 km/h
